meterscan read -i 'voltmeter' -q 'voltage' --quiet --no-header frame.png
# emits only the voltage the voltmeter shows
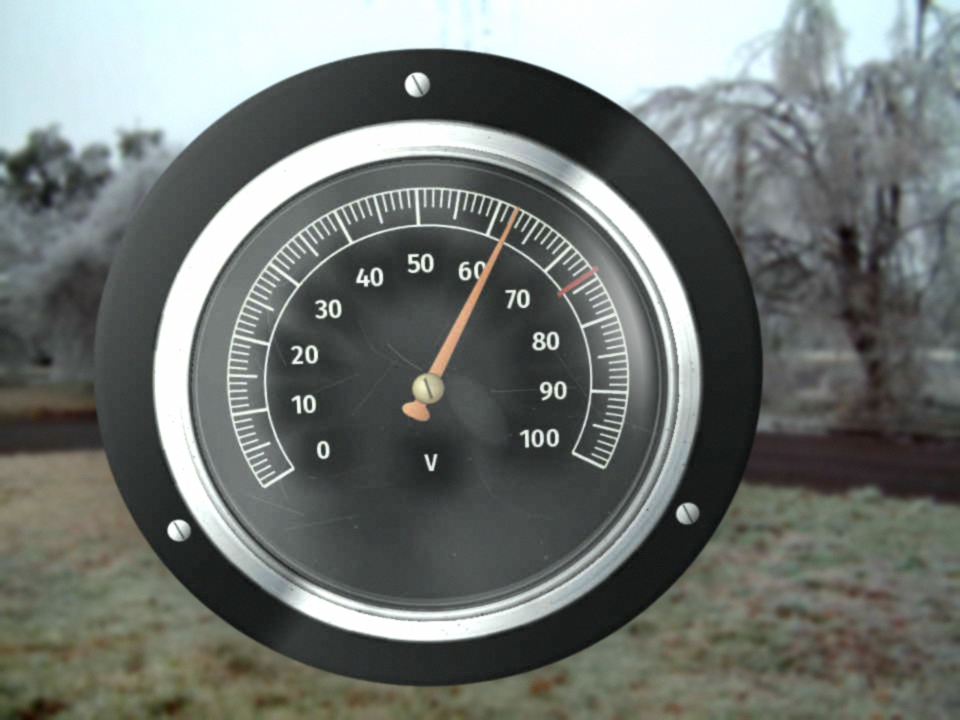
62 V
